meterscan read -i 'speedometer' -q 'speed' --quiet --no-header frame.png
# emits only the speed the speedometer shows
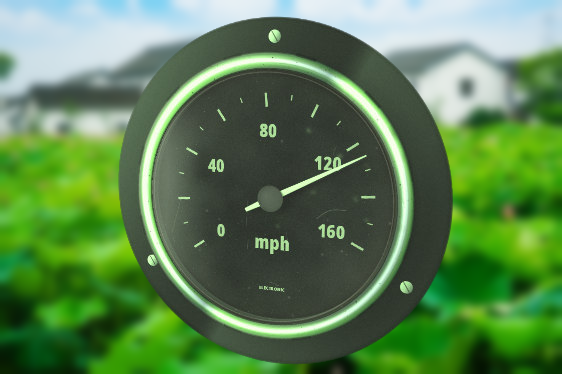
125 mph
